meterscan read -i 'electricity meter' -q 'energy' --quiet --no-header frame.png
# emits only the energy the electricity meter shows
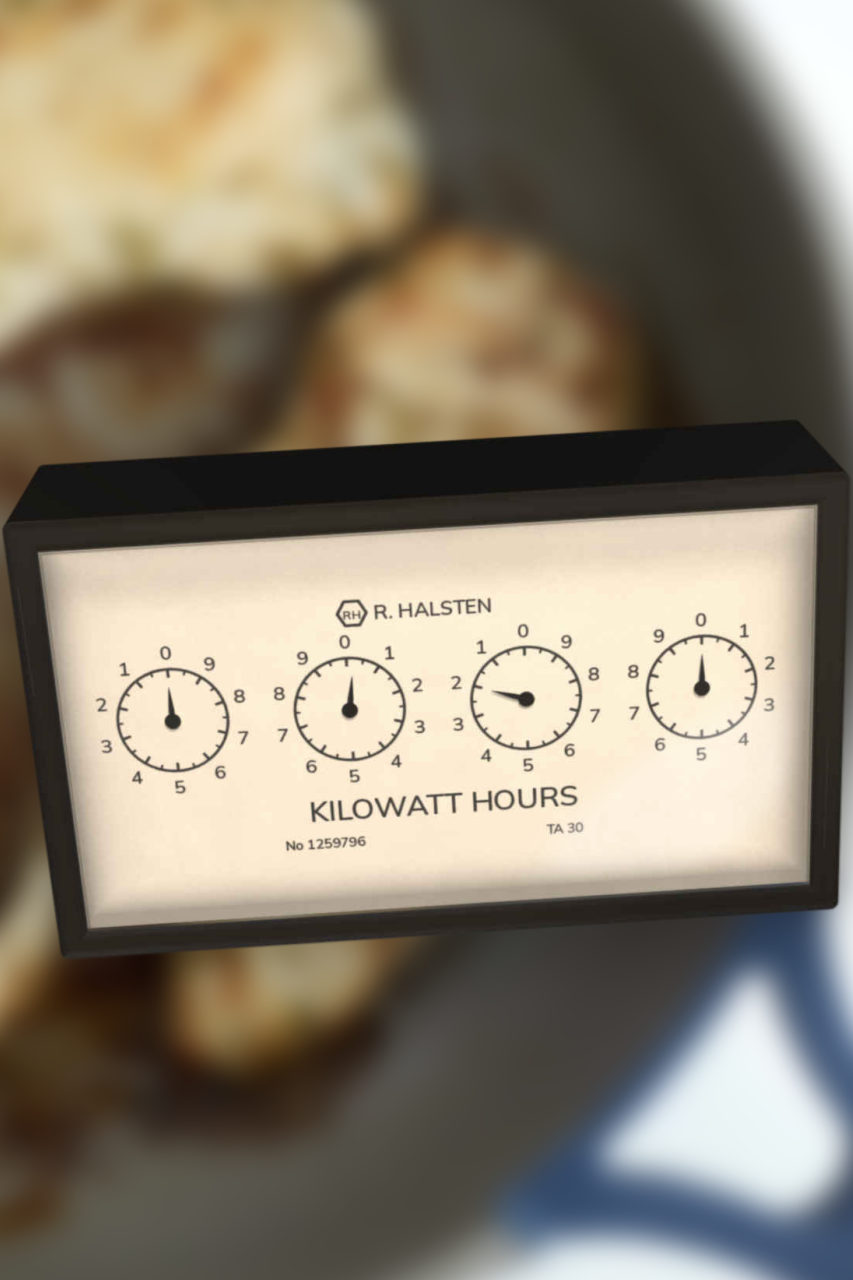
20 kWh
